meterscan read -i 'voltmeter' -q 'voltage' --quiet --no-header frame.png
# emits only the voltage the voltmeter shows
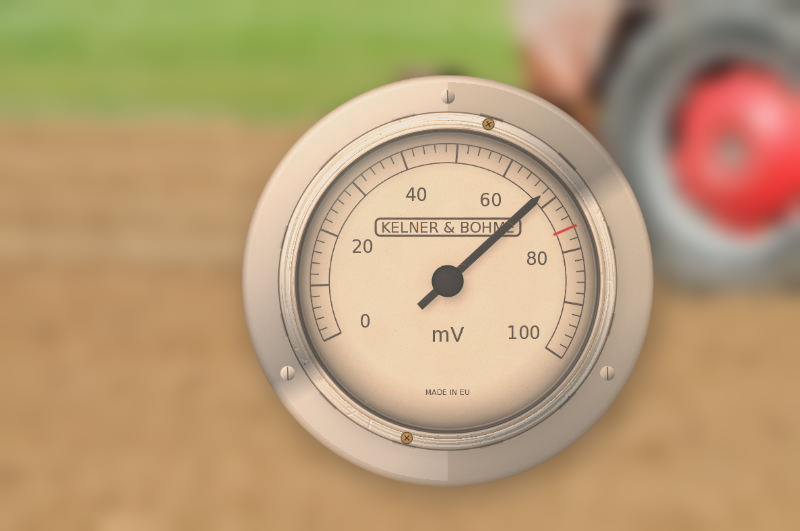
68 mV
